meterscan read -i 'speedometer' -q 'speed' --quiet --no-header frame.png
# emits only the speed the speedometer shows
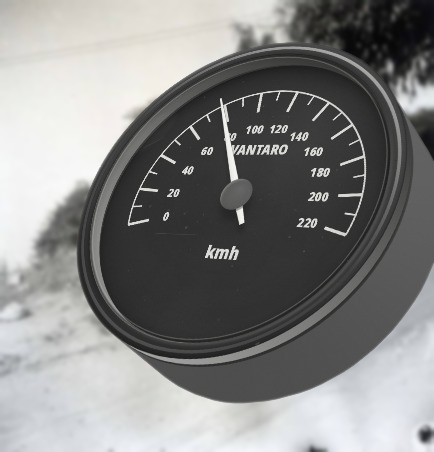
80 km/h
